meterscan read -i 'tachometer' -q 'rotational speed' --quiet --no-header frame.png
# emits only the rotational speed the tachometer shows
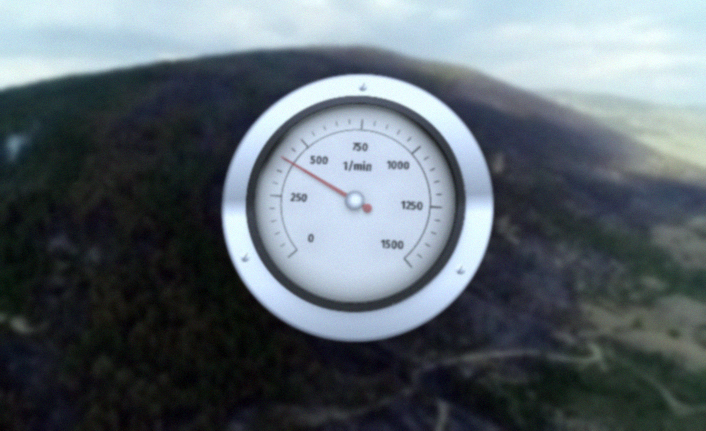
400 rpm
